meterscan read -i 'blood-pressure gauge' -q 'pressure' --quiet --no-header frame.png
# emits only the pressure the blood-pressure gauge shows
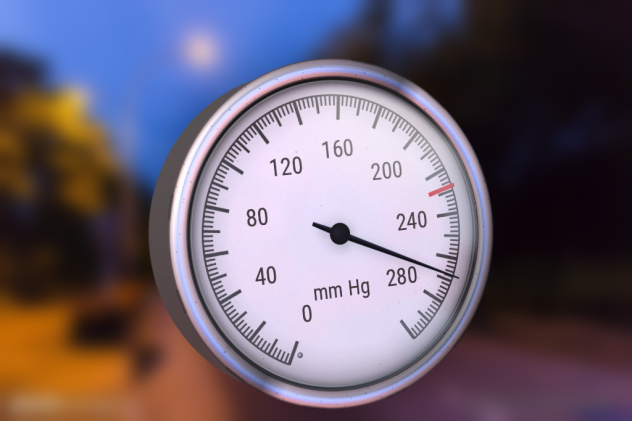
268 mmHg
